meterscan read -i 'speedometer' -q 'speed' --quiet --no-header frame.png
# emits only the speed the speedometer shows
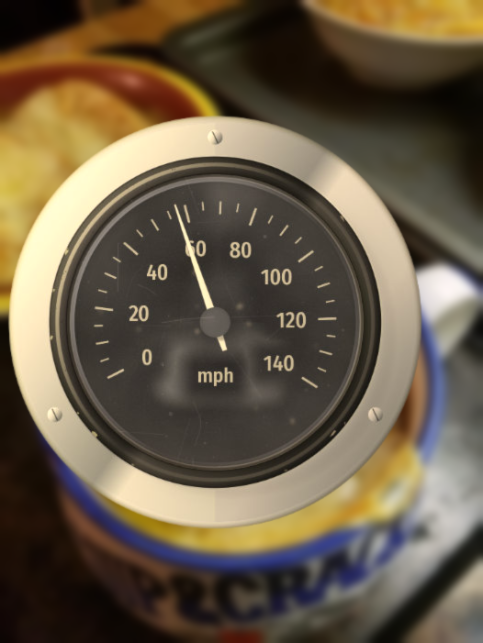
57.5 mph
